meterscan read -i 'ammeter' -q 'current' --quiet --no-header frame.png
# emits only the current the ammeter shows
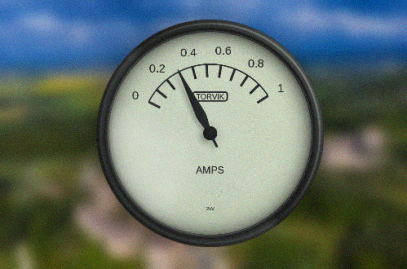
0.3 A
